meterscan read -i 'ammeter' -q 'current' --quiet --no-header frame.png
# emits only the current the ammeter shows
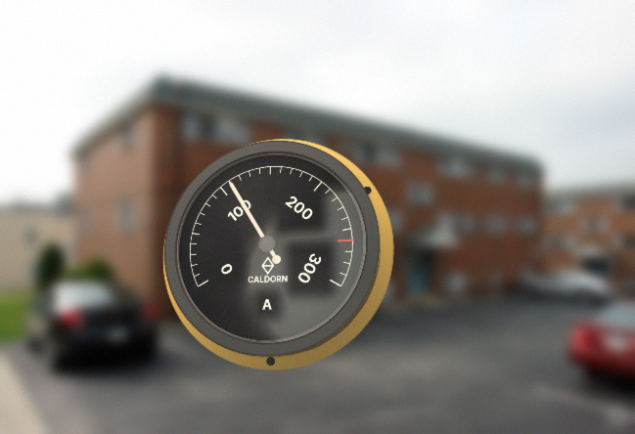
110 A
